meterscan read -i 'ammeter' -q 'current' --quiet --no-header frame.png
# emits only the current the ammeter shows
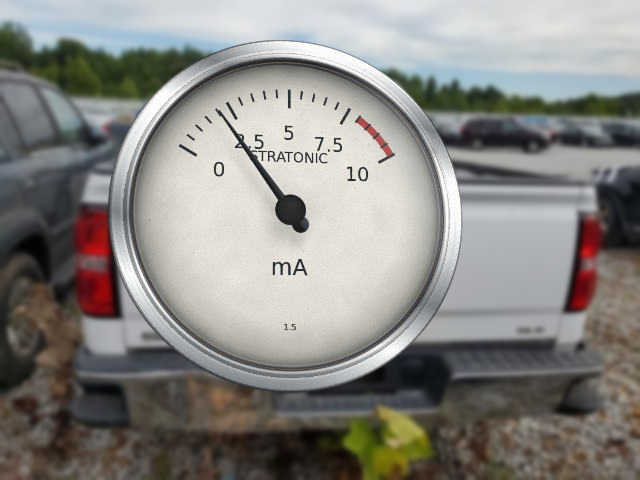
2 mA
